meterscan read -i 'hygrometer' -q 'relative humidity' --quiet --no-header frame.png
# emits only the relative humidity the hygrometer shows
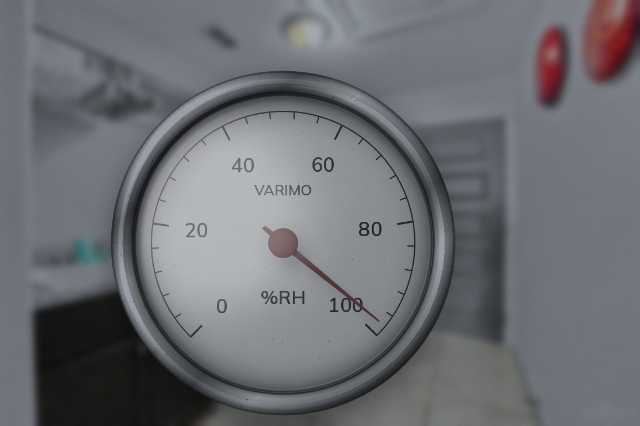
98 %
